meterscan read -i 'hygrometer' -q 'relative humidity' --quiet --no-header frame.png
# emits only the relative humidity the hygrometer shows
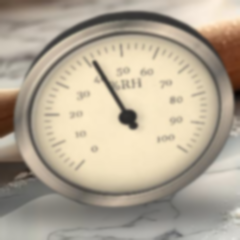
42 %
